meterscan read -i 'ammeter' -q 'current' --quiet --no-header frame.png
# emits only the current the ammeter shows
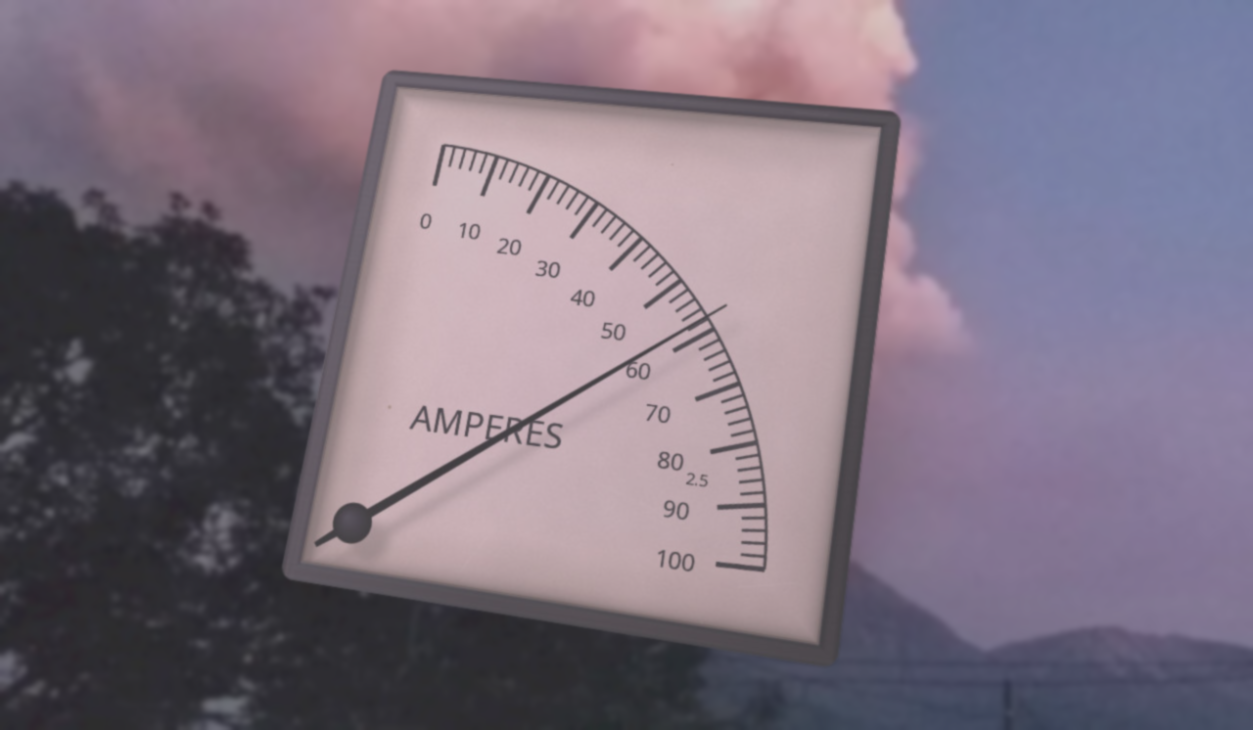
58 A
